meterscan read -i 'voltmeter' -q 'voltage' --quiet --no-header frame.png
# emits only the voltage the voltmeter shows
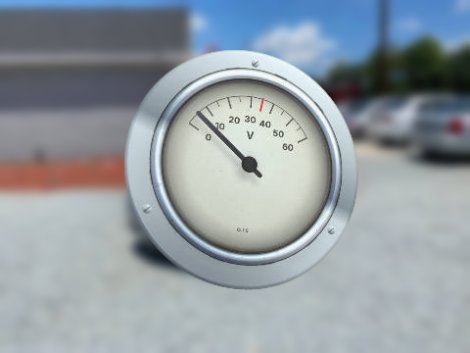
5 V
